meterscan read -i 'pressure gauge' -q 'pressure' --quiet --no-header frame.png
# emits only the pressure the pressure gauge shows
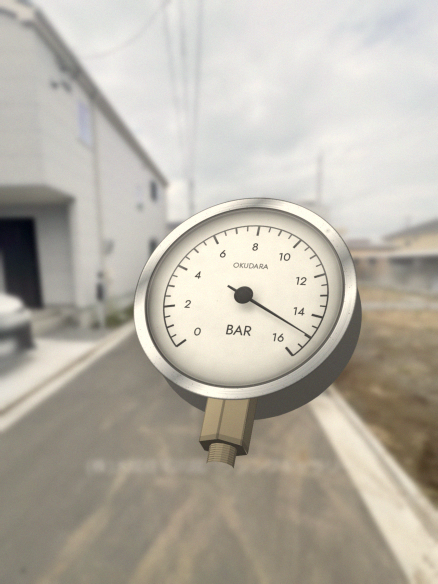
15 bar
